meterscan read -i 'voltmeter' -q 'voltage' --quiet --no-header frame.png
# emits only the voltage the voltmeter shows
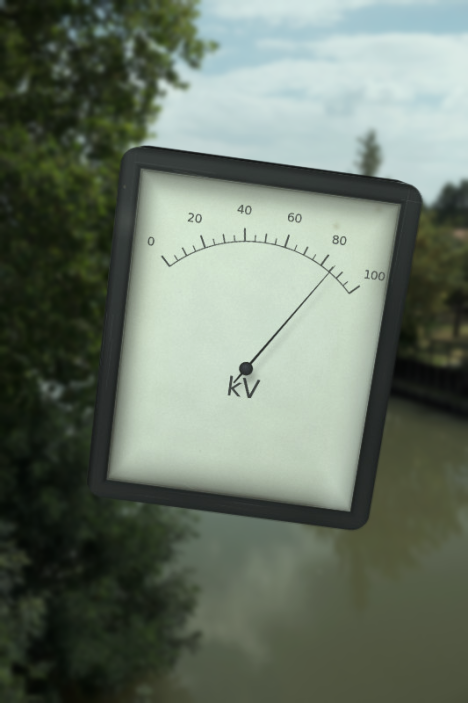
85 kV
